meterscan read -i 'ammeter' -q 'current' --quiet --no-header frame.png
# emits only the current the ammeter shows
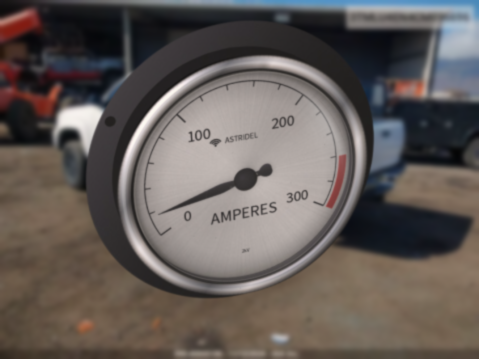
20 A
